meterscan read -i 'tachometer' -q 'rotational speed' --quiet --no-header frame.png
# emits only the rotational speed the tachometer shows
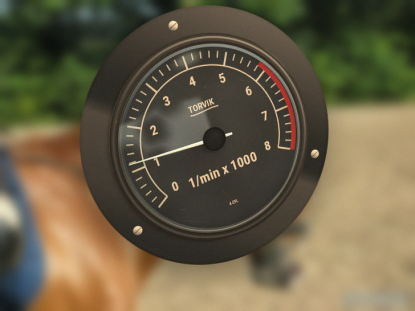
1200 rpm
